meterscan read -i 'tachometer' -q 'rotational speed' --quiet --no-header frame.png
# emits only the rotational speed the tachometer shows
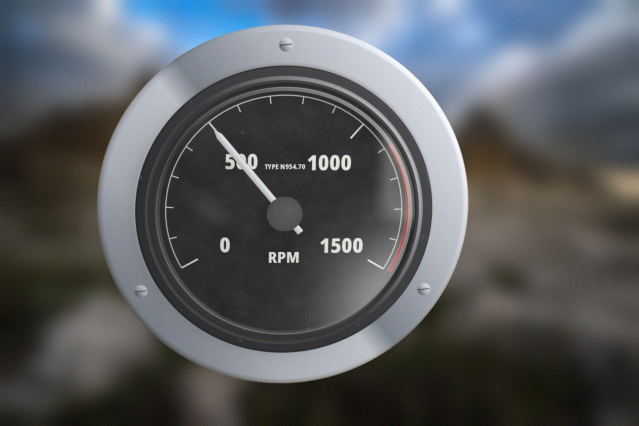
500 rpm
